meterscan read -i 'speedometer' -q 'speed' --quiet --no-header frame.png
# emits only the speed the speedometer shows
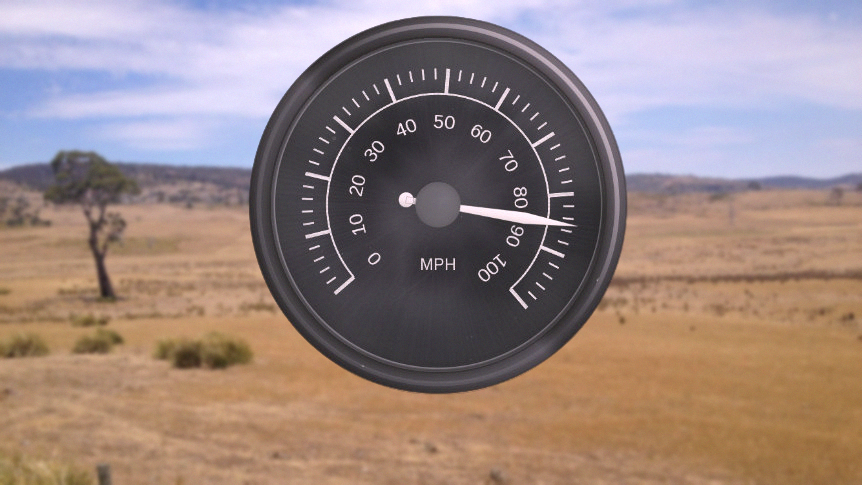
85 mph
